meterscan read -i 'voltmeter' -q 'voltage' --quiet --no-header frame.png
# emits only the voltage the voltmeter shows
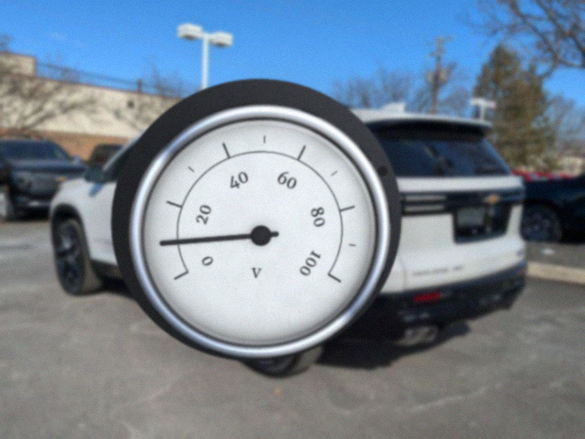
10 V
